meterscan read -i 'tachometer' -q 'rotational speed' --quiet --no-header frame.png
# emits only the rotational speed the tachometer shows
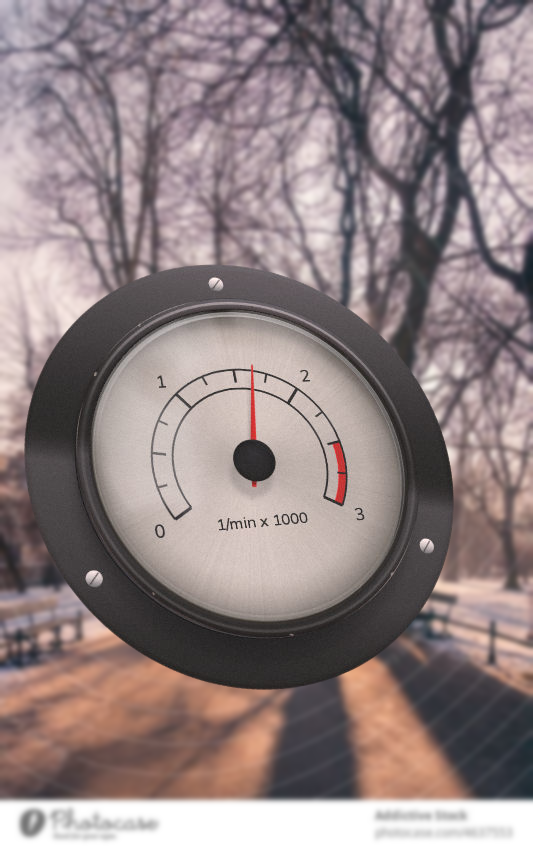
1625 rpm
